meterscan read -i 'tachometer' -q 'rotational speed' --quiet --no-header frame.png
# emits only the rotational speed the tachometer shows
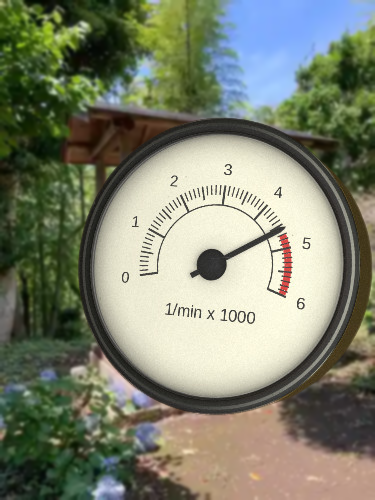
4600 rpm
